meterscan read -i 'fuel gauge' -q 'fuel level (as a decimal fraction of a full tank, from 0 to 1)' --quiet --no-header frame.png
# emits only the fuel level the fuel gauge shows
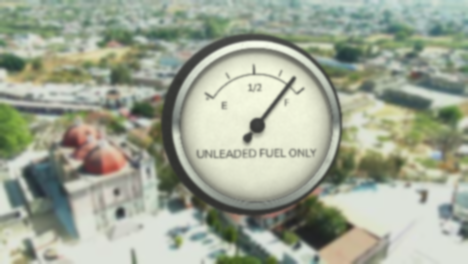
0.875
